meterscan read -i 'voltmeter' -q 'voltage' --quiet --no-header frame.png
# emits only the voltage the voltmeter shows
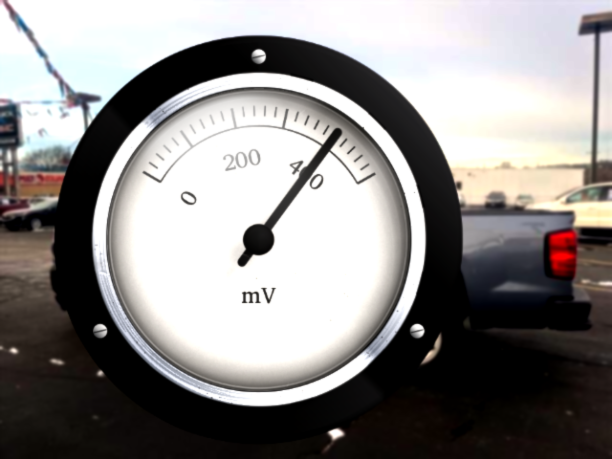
400 mV
